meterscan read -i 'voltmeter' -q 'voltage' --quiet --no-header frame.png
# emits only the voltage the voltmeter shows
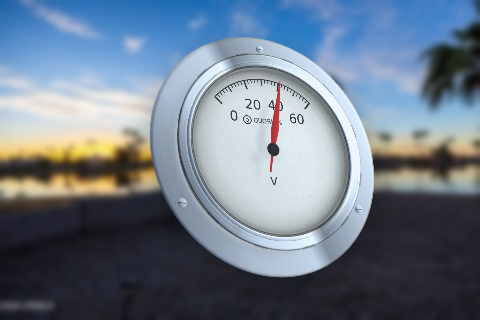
40 V
